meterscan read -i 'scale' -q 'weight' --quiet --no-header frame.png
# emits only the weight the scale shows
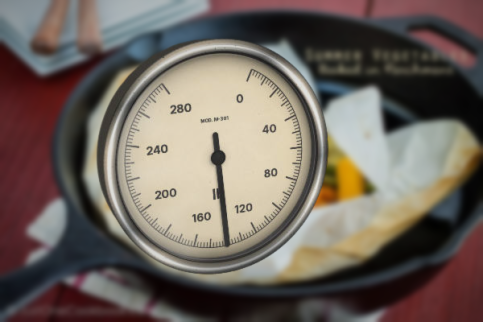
140 lb
